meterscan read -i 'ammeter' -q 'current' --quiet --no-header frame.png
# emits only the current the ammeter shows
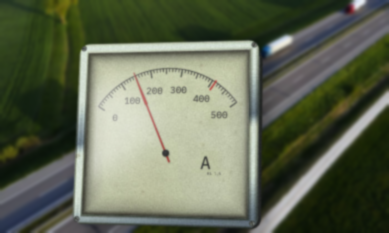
150 A
